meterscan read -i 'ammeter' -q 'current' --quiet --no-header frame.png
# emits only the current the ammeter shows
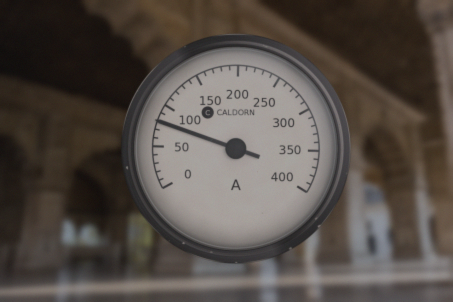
80 A
